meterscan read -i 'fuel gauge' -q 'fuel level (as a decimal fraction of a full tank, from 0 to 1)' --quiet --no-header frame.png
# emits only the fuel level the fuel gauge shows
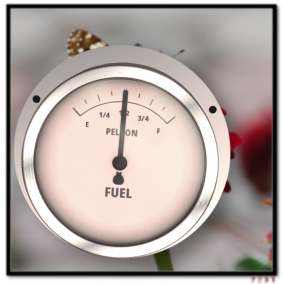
0.5
